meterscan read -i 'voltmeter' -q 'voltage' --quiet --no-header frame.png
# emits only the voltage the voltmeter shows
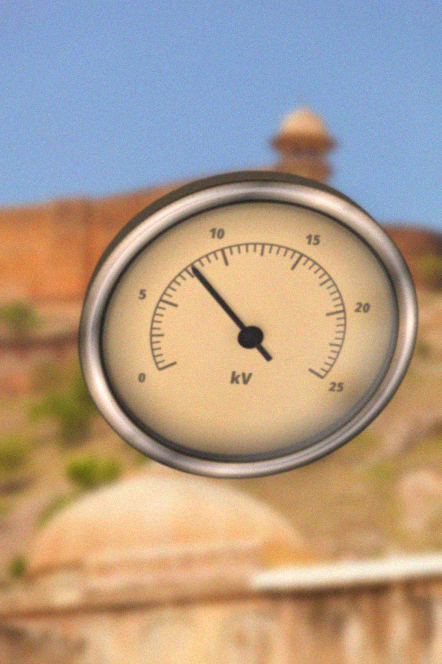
8 kV
